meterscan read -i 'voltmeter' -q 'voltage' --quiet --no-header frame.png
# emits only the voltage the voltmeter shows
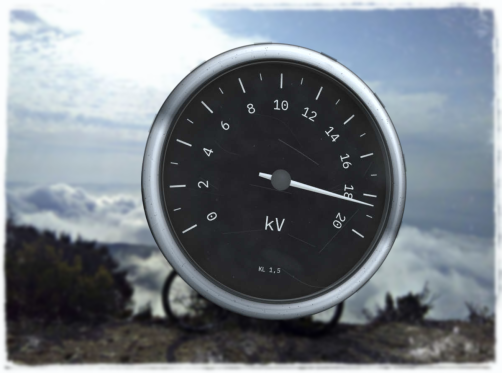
18.5 kV
